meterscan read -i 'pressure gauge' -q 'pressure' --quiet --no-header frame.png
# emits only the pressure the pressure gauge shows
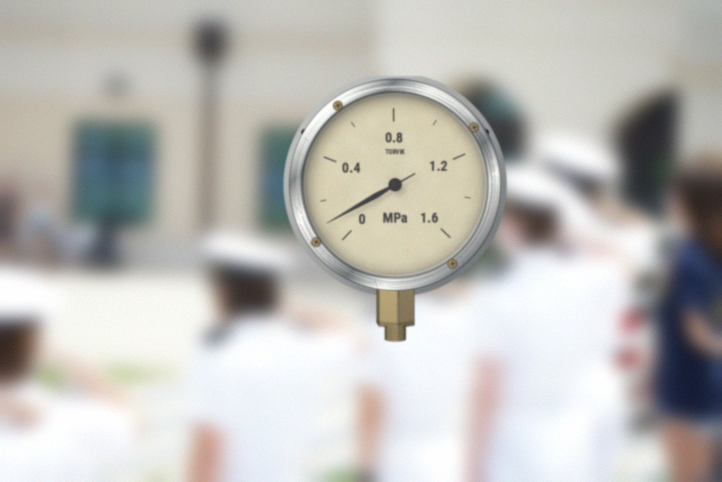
0.1 MPa
